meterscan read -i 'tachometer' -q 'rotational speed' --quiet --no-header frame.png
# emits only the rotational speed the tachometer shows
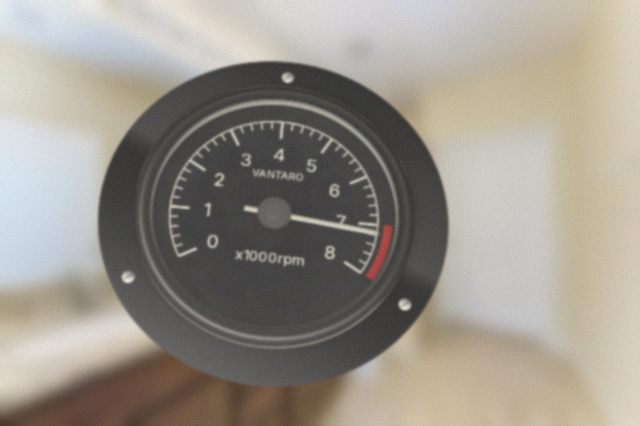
7200 rpm
